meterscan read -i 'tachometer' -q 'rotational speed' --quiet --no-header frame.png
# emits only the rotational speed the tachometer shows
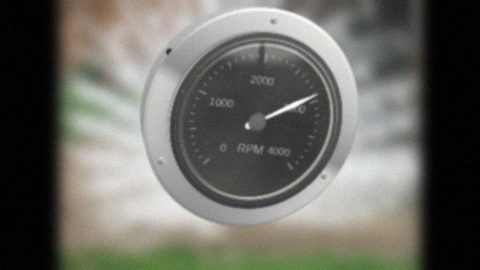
2900 rpm
